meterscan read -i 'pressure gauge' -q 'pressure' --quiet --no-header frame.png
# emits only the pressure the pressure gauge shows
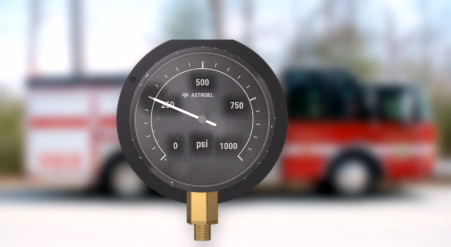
250 psi
